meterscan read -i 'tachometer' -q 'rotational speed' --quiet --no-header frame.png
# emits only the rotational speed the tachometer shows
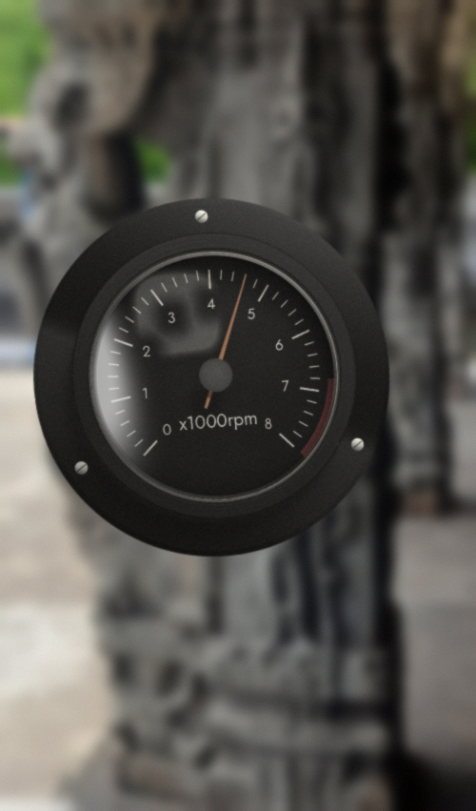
4600 rpm
